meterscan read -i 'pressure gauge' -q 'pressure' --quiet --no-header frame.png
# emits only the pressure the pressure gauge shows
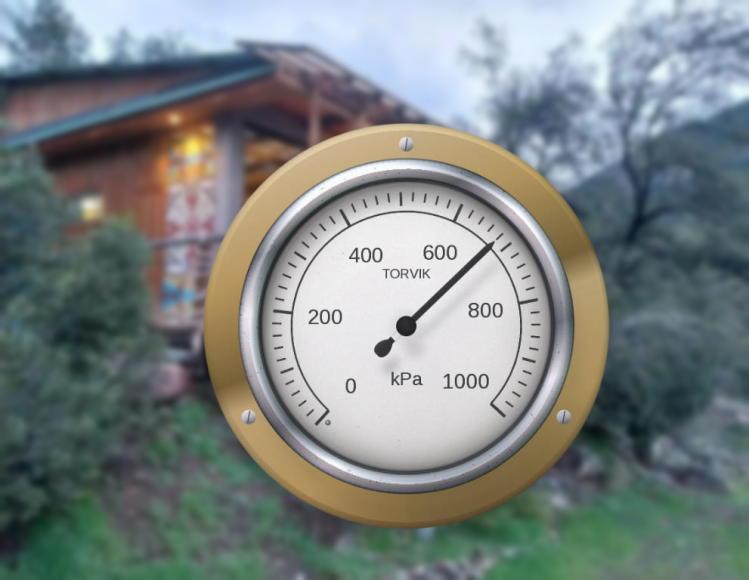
680 kPa
